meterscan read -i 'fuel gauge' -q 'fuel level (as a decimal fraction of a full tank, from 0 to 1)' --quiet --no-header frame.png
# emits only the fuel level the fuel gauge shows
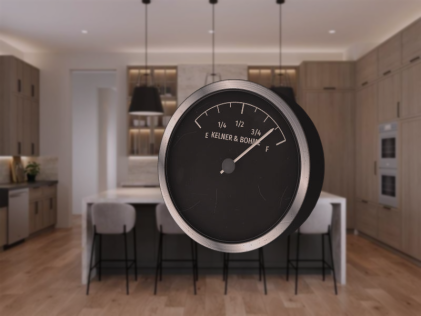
0.875
